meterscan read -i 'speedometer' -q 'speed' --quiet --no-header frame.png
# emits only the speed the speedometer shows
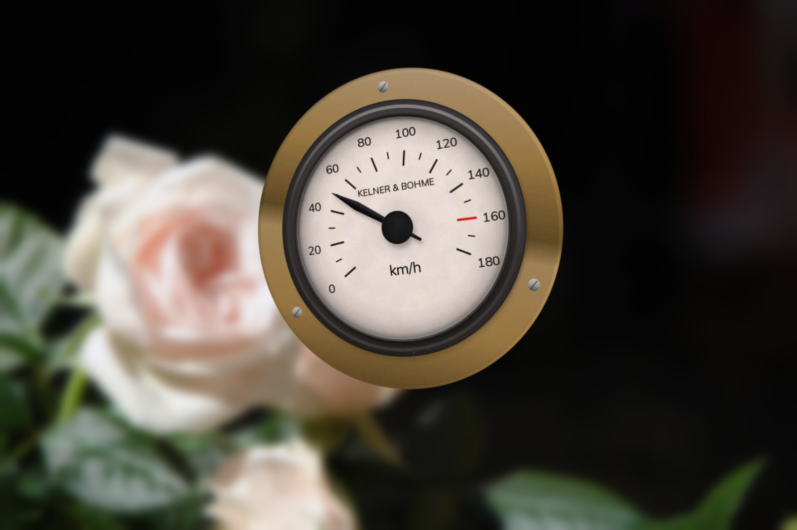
50 km/h
